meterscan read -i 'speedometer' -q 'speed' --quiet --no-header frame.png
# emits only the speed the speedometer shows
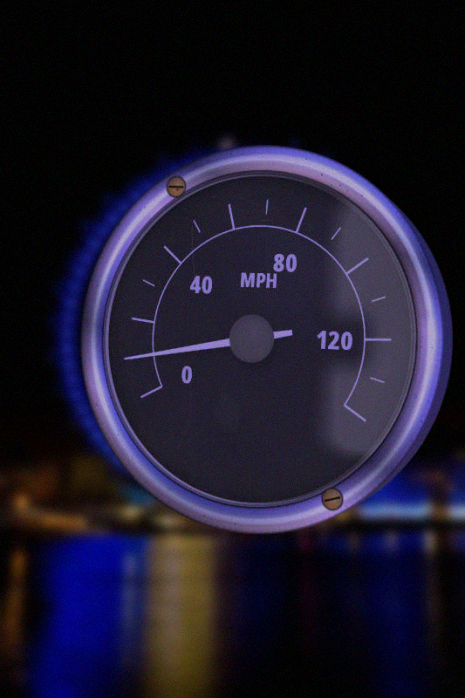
10 mph
